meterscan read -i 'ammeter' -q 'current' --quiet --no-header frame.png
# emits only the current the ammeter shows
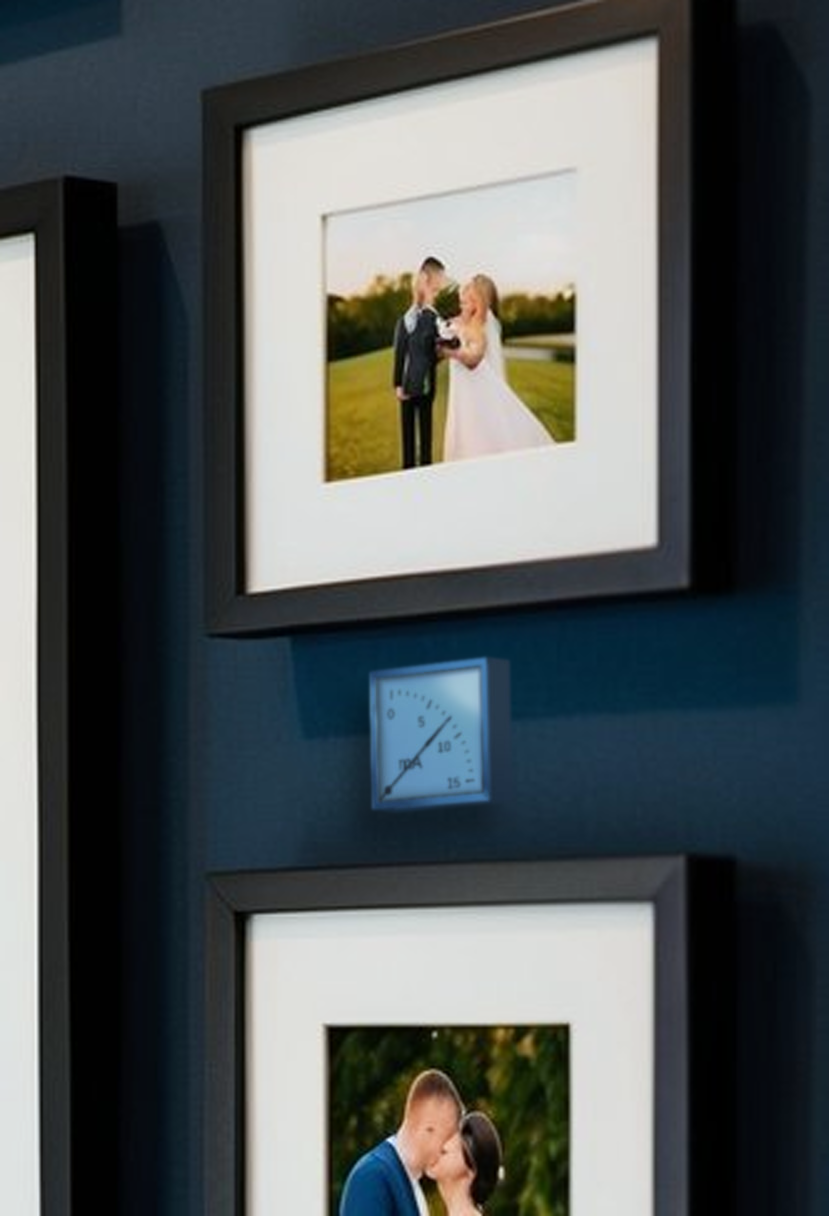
8 mA
